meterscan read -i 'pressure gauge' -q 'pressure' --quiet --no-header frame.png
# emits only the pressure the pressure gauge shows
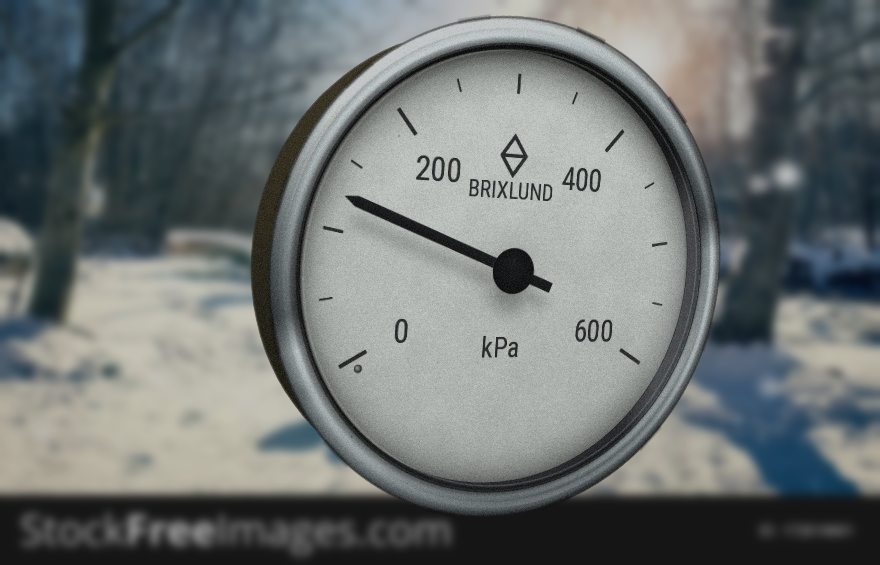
125 kPa
